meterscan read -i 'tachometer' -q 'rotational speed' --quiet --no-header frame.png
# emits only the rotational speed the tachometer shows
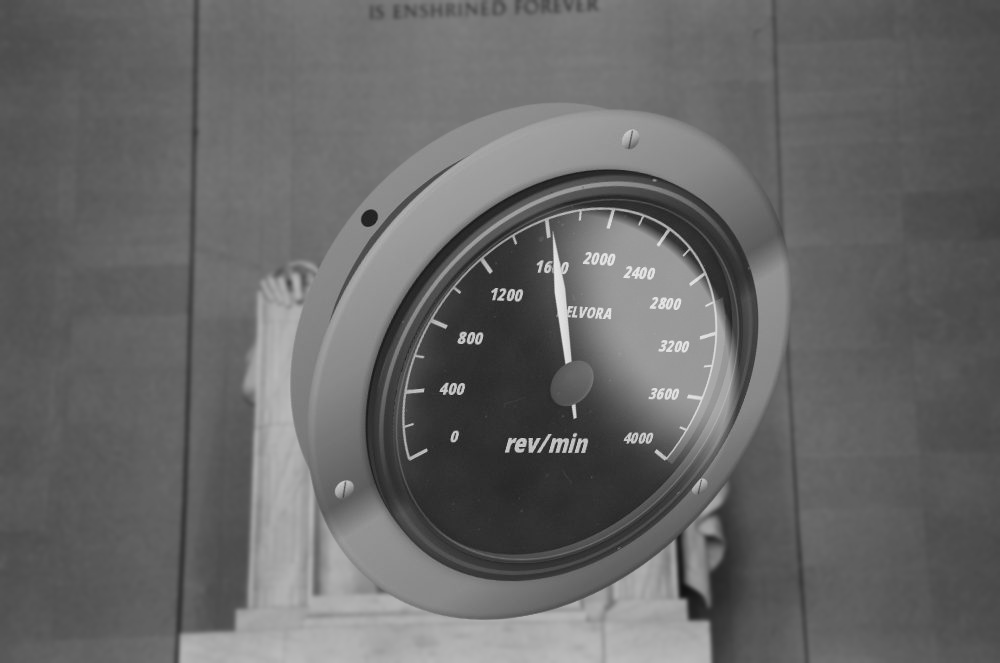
1600 rpm
